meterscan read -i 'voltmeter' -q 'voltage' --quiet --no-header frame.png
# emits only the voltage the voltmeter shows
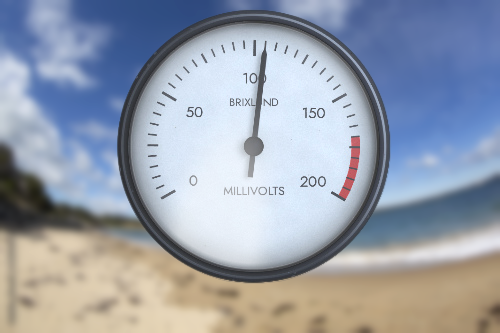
105 mV
